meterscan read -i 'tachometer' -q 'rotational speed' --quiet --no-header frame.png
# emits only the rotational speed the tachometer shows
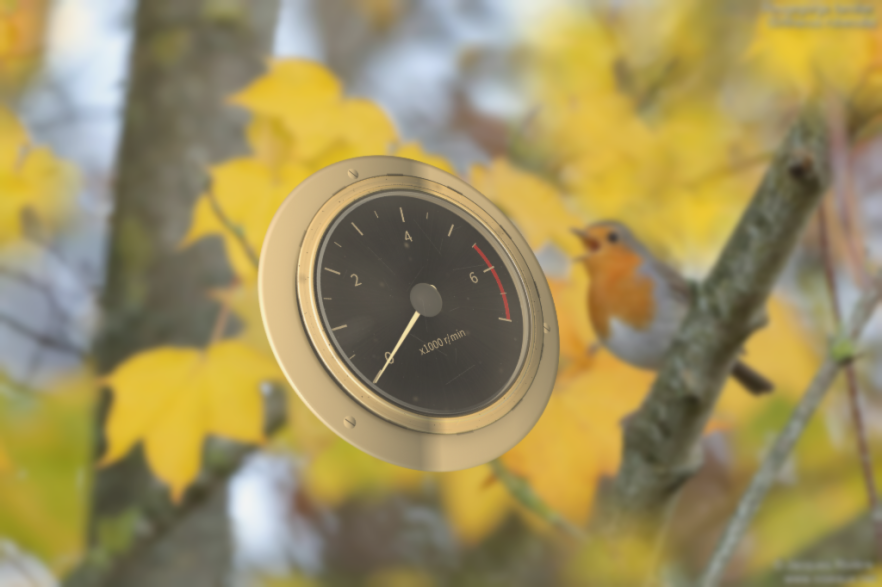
0 rpm
